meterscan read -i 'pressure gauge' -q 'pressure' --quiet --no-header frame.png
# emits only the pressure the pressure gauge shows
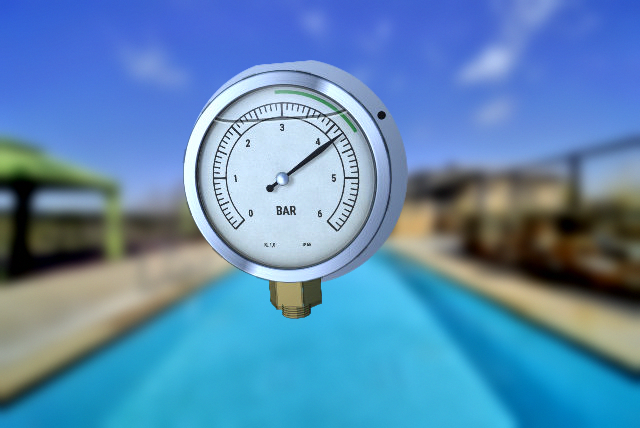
4.2 bar
